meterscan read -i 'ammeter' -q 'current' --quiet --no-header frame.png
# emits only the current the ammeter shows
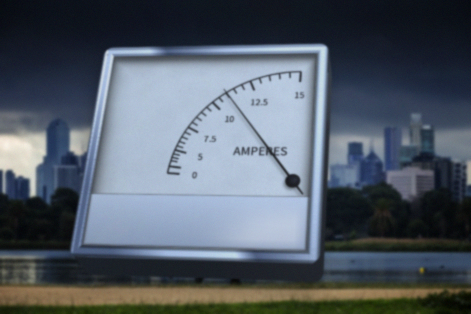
11 A
